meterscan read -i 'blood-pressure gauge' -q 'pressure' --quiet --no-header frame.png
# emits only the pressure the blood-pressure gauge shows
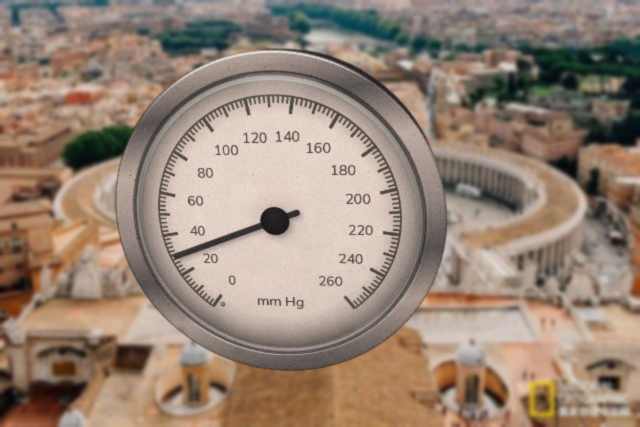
30 mmHg
